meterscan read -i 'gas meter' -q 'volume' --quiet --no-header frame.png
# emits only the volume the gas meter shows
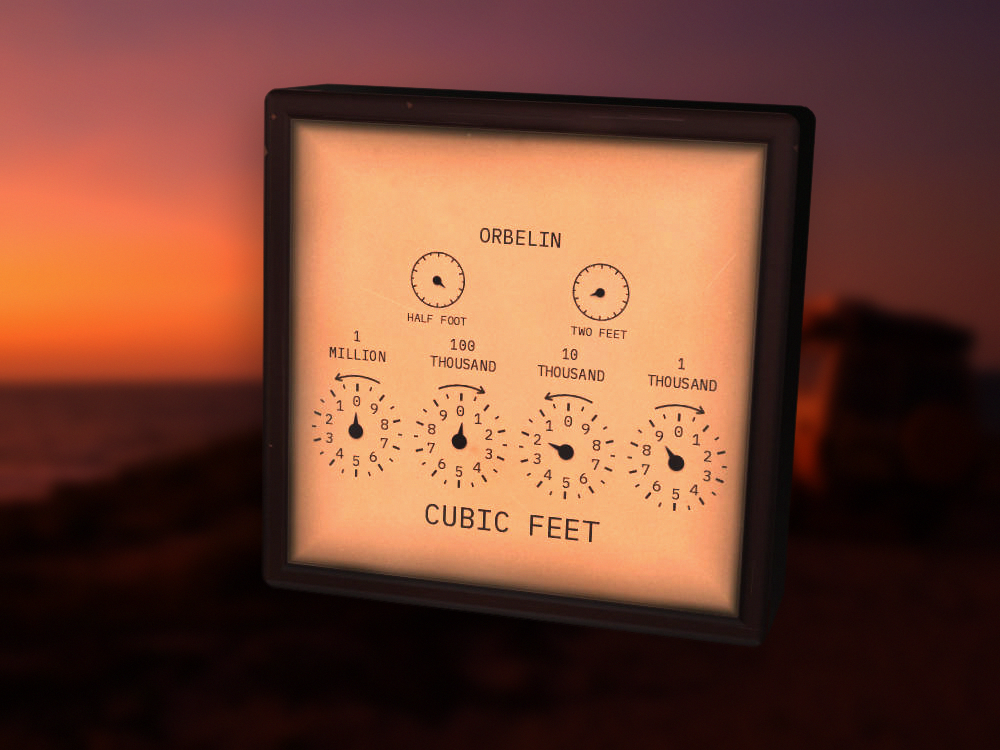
1900 ft³
